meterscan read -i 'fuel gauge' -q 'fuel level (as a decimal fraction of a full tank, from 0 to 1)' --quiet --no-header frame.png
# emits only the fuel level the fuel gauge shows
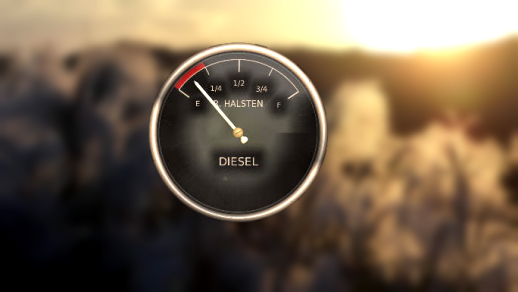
0.125
